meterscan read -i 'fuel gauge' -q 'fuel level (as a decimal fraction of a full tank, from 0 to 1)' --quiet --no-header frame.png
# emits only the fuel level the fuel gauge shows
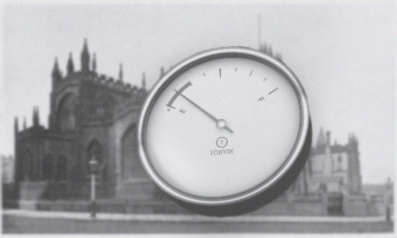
0.125
